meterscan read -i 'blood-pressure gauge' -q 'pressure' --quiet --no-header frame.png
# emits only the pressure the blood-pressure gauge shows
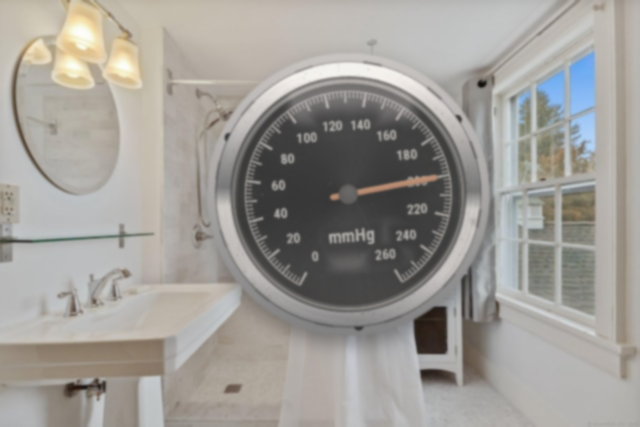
200 mmHg
